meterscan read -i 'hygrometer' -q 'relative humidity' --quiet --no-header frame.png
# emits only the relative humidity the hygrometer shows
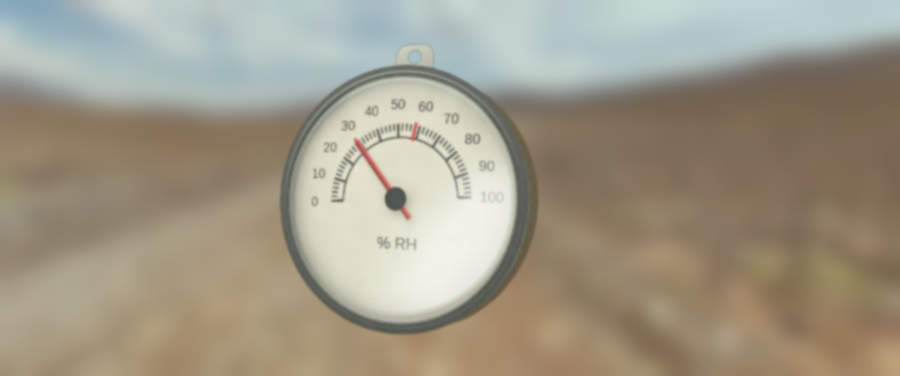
30 %
